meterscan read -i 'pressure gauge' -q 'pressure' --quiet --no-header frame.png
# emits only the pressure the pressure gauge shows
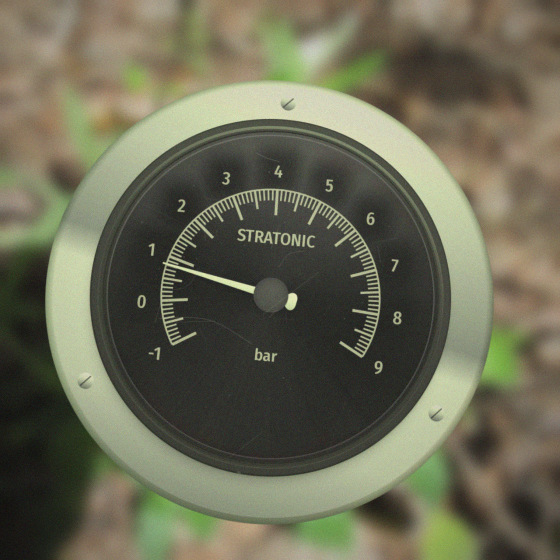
0.8 bar
